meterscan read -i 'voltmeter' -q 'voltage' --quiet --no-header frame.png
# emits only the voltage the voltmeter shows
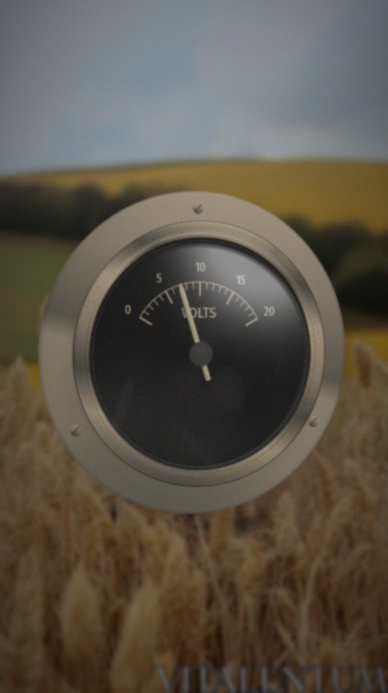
7 V
